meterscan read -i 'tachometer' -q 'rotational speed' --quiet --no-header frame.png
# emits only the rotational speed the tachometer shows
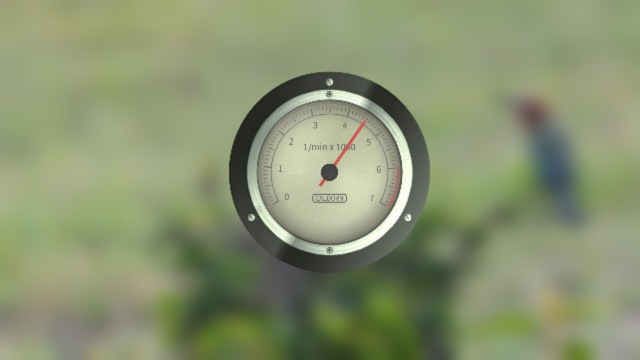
4500 rpm
